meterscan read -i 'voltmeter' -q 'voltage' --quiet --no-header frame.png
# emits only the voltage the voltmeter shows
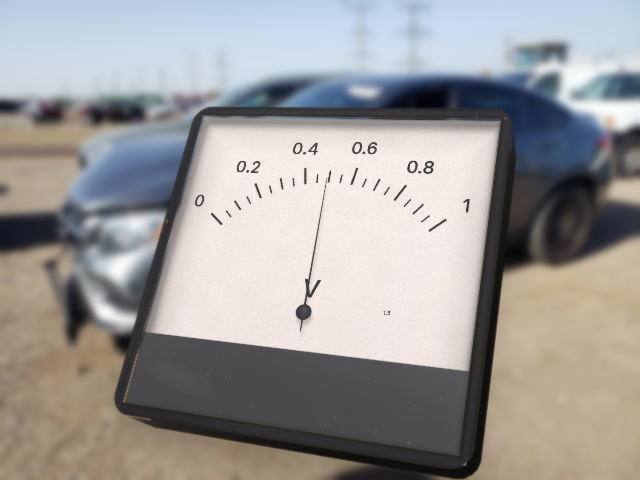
0.5 V
